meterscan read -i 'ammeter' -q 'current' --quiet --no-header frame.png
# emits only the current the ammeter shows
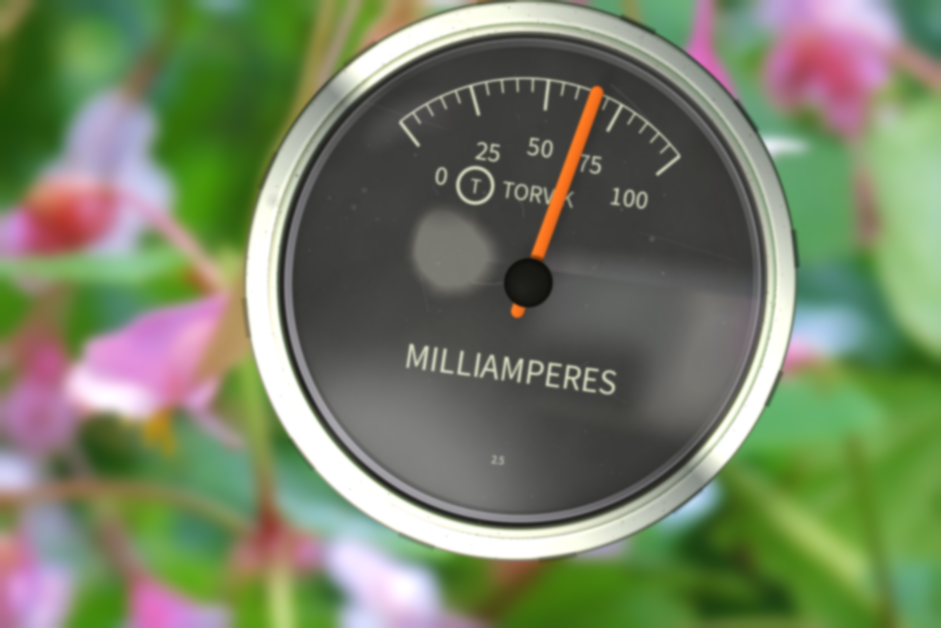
65 mA
